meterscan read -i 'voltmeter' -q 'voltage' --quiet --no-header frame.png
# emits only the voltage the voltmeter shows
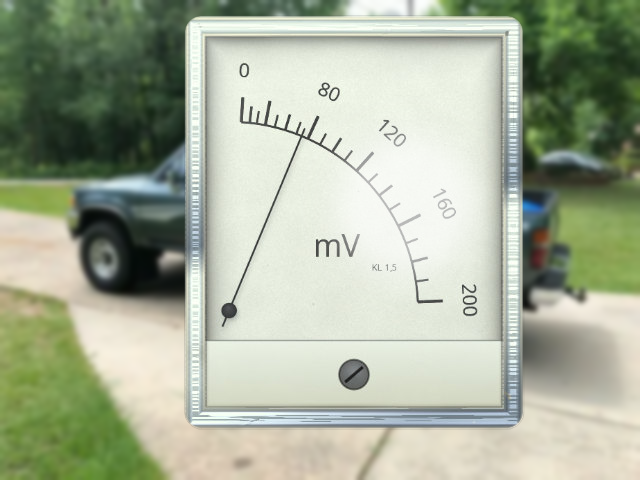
75 mV
